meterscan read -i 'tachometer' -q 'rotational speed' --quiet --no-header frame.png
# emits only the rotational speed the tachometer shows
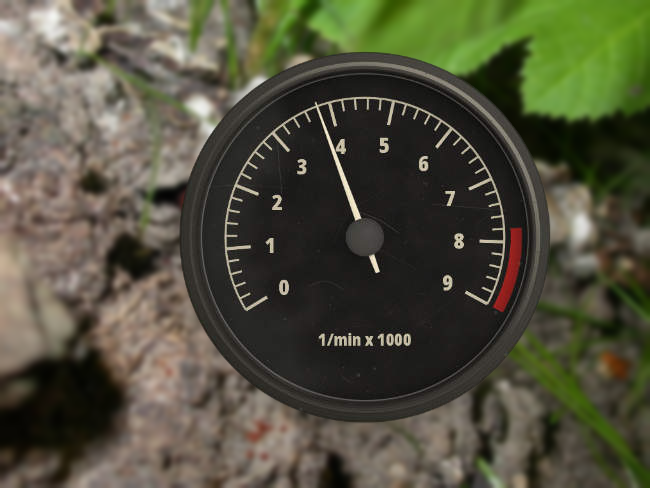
3800 rpm
